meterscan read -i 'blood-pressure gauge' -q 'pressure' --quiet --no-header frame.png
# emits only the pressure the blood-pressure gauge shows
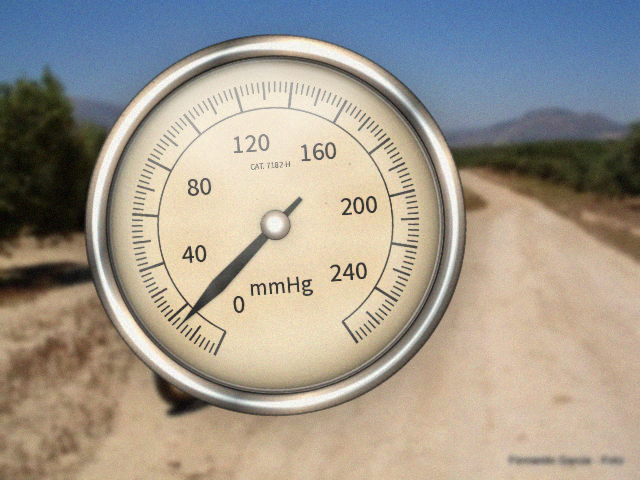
16 mmHg
